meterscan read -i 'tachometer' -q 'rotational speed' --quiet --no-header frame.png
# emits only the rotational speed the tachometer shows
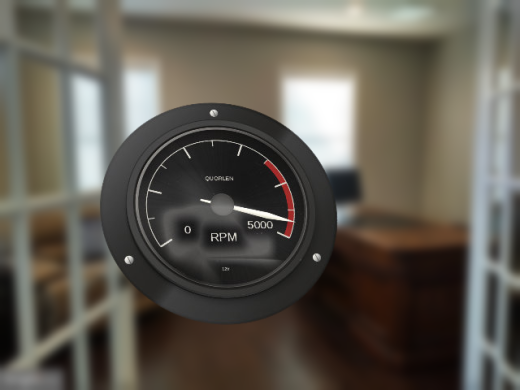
4750 rpm
